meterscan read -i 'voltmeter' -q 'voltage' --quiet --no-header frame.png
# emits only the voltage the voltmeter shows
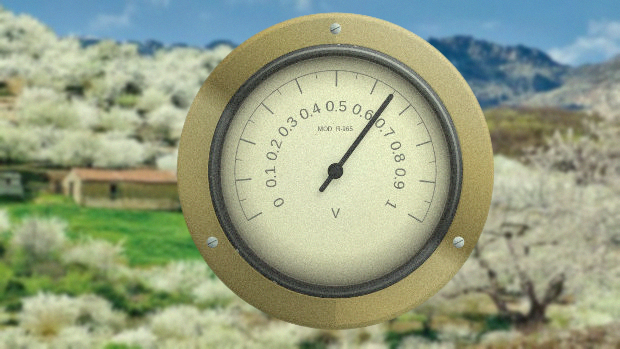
0.65 V
